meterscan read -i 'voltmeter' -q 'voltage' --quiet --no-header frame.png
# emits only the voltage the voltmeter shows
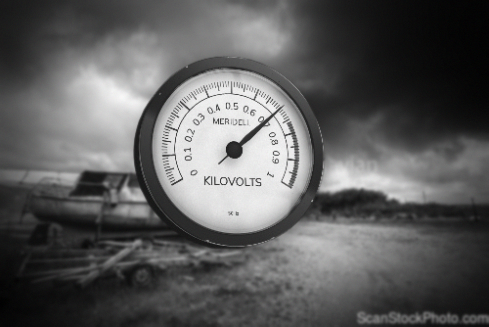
0.7 kV
